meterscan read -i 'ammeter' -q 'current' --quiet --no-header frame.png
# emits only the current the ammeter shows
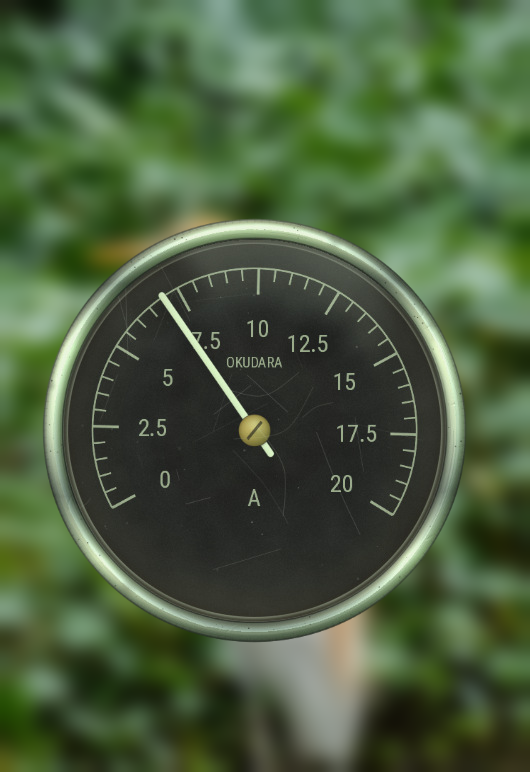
7 A
